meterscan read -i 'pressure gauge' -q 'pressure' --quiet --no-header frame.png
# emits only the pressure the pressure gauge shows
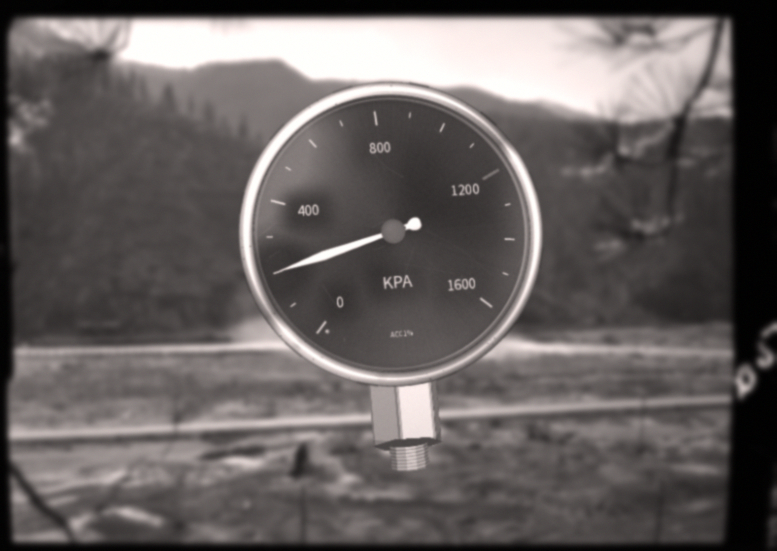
200 kPa
